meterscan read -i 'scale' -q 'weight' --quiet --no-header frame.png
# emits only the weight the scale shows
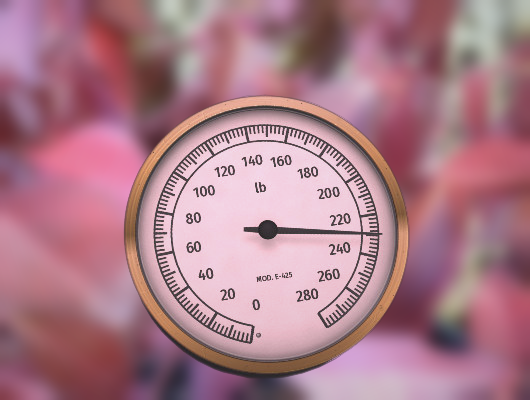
230 lb
